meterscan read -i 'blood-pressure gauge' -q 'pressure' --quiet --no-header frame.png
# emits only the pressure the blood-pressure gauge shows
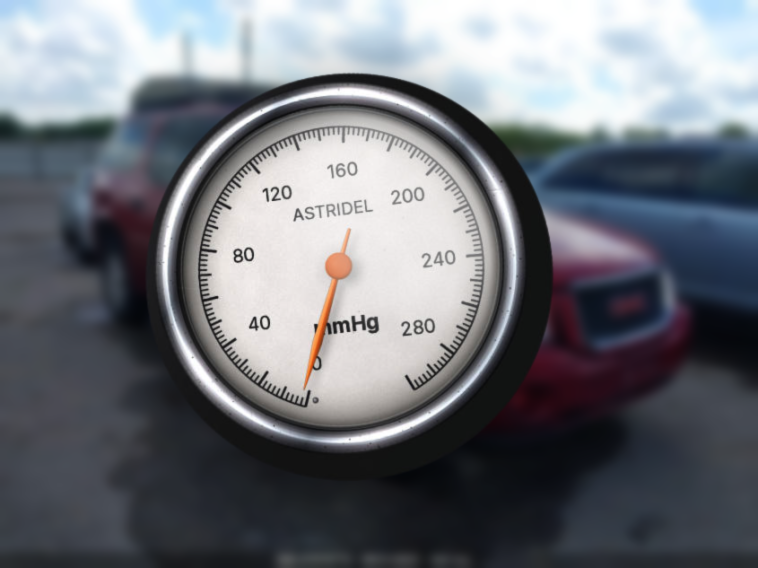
2 mmHg
